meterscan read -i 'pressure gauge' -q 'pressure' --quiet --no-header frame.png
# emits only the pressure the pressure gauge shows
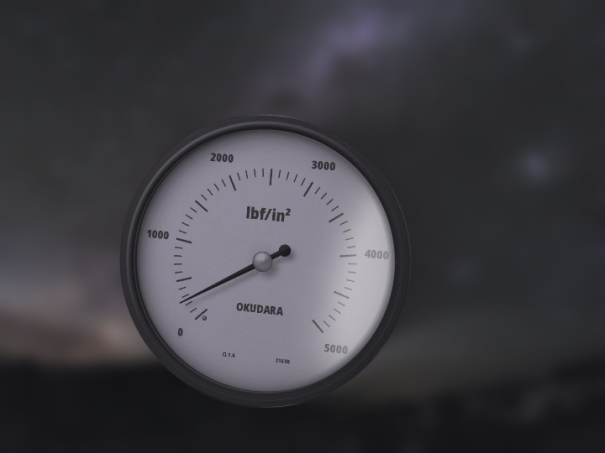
250 psi
